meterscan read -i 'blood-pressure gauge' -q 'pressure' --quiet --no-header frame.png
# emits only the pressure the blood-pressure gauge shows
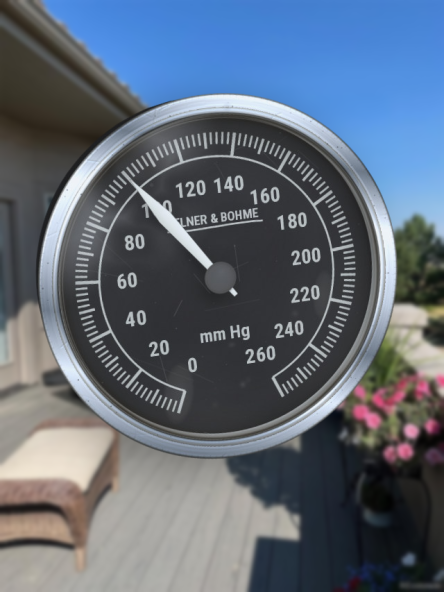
100 mmHg
